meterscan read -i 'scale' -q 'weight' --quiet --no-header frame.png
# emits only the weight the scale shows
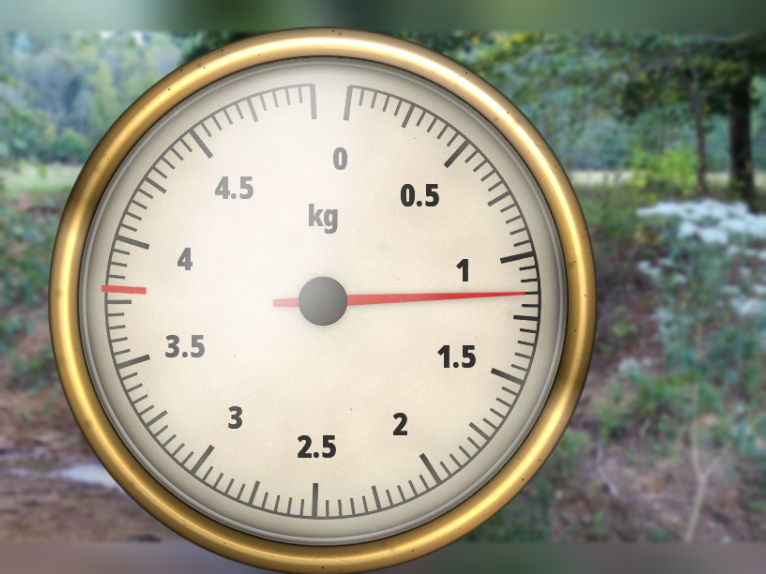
1.15 kg
